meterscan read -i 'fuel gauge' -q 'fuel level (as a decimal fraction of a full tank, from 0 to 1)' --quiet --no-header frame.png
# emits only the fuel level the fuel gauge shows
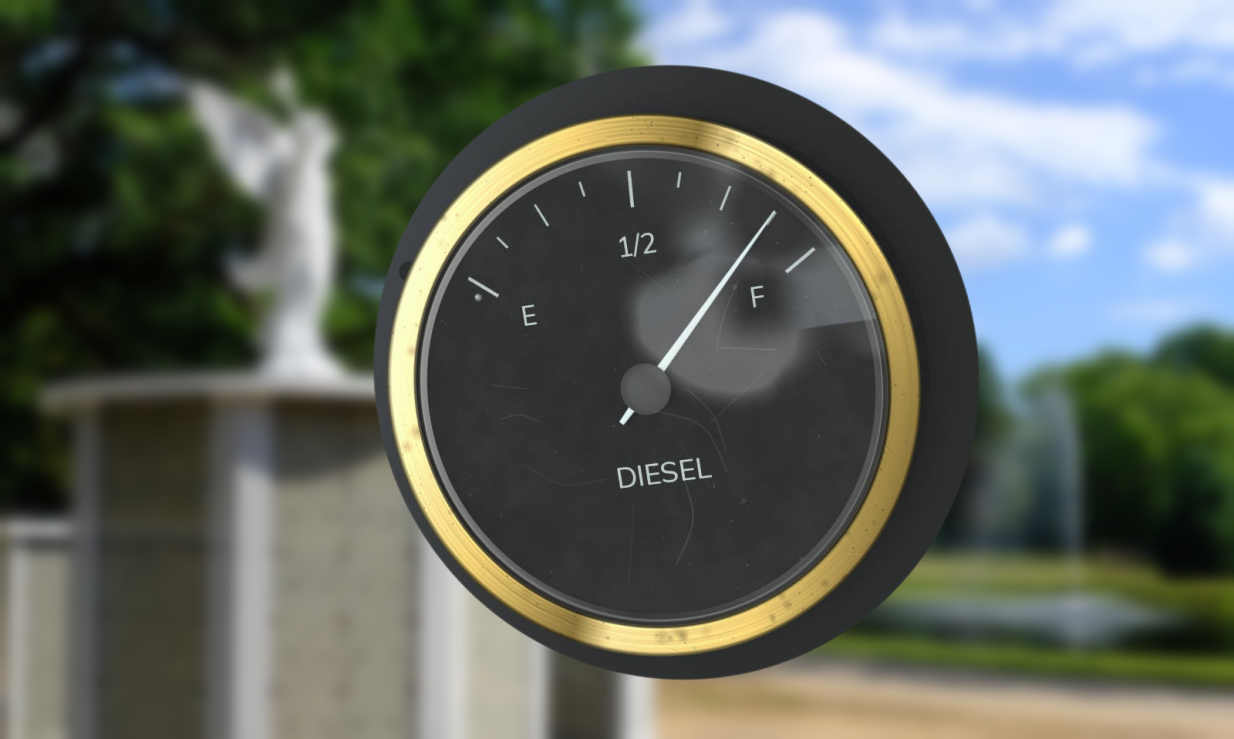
0.875
